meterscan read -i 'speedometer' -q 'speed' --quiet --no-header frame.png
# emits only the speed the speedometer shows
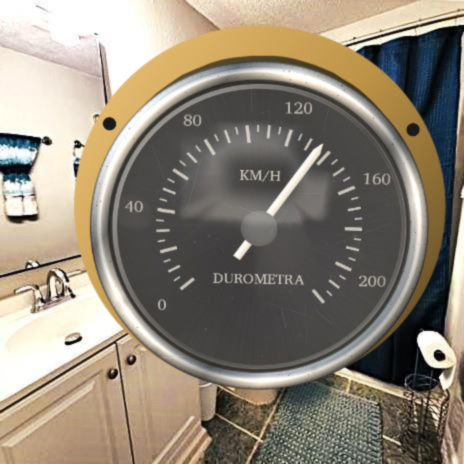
135 km/h
